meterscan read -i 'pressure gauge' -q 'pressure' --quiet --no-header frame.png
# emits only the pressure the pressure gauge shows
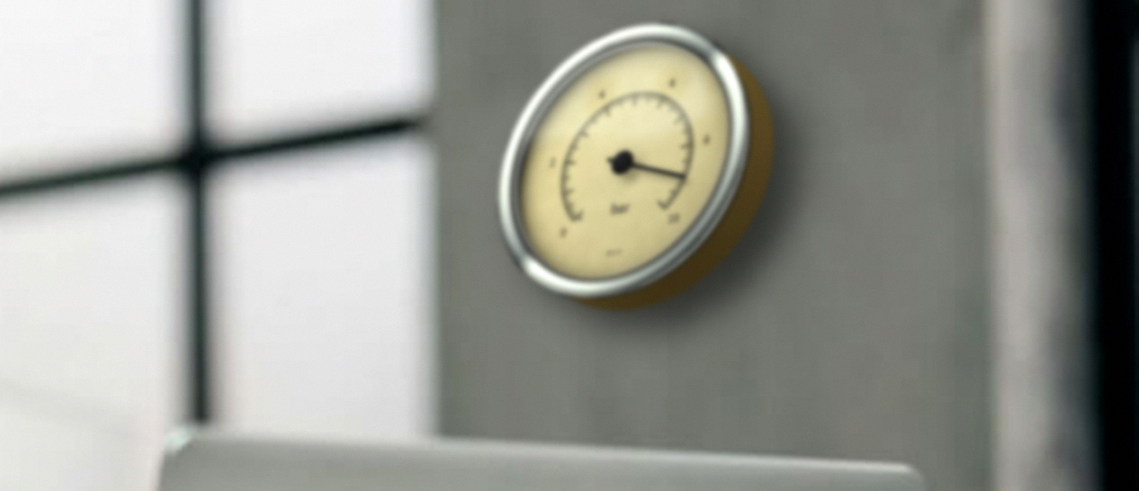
9 bar
